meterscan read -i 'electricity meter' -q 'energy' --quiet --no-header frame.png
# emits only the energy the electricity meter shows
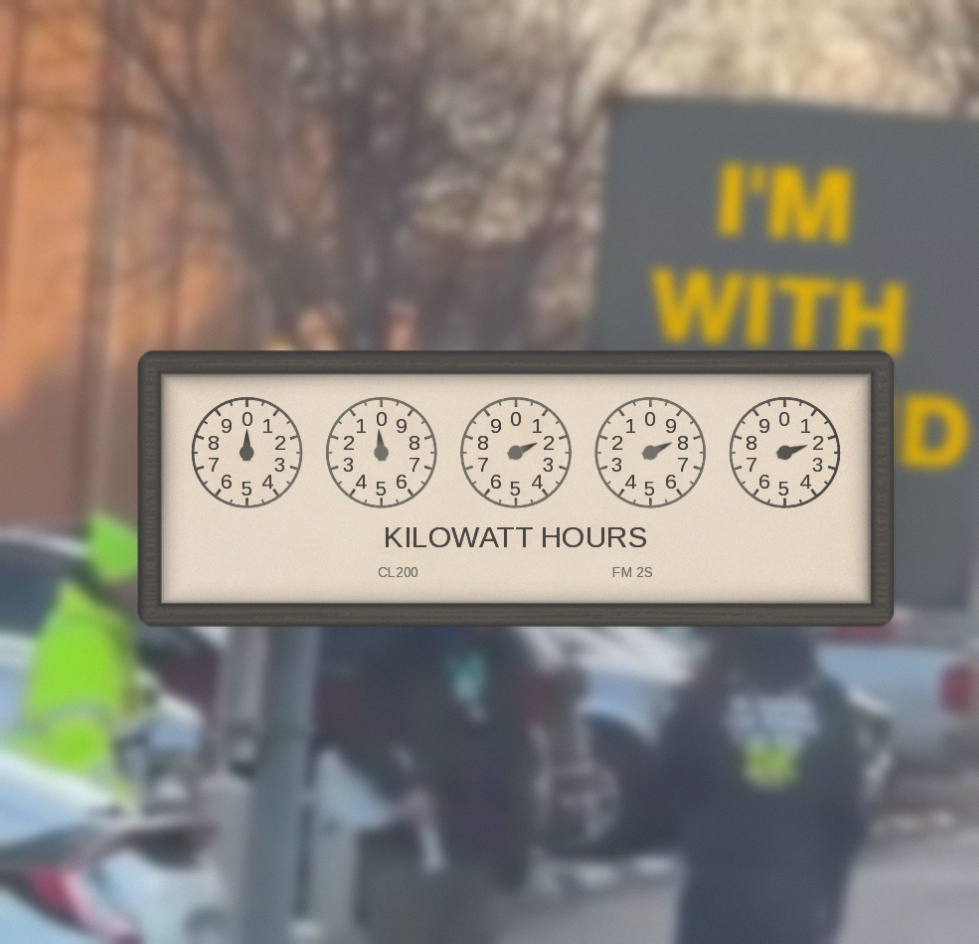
182 kWh
